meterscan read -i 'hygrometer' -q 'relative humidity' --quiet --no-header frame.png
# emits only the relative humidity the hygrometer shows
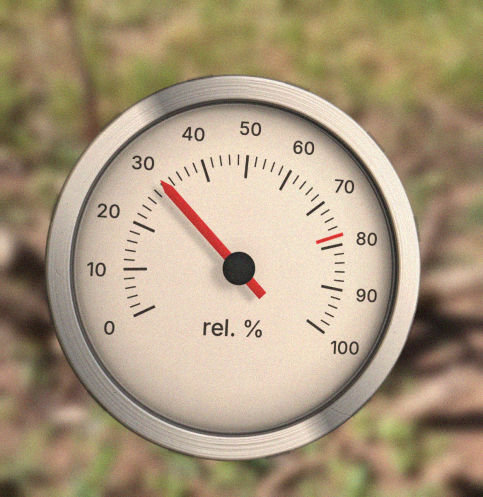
30 %
